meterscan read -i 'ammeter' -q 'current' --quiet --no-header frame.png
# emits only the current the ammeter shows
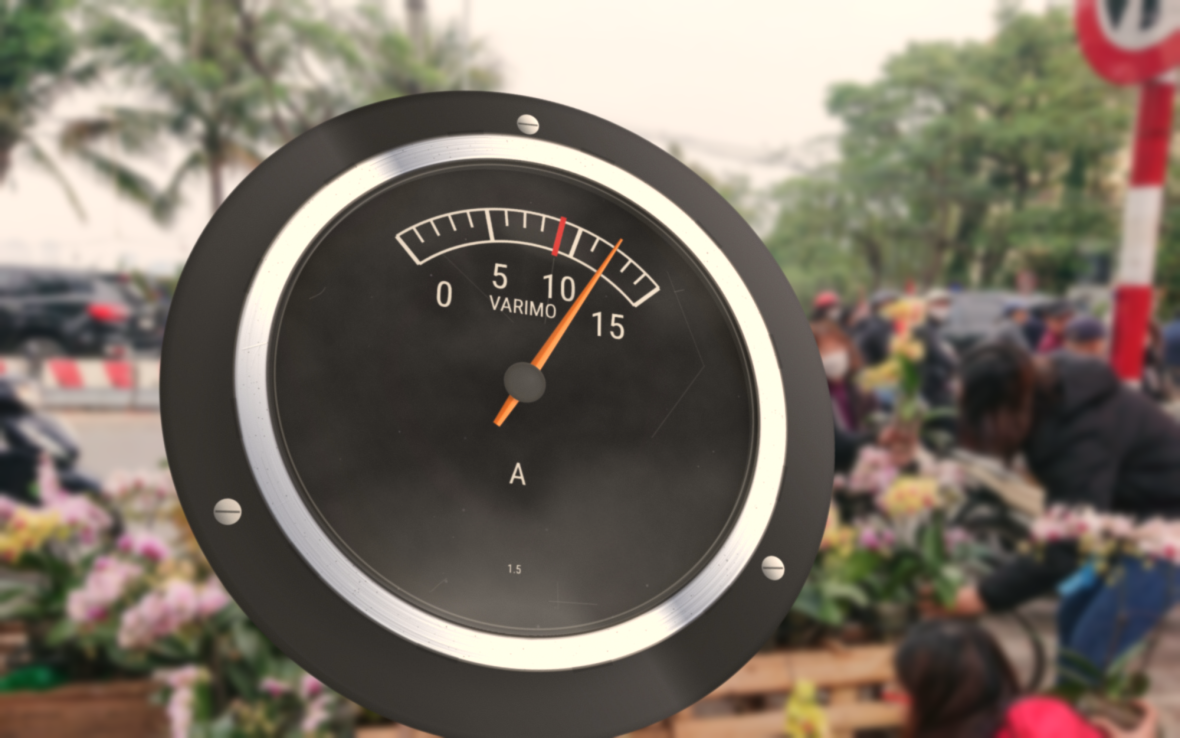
12 A
